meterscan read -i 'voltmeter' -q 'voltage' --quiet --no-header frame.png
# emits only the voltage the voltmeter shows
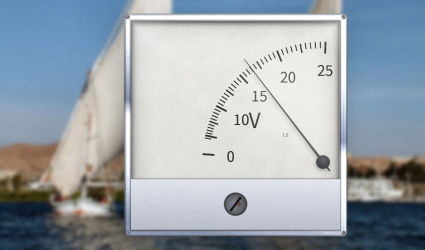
16.5 V
